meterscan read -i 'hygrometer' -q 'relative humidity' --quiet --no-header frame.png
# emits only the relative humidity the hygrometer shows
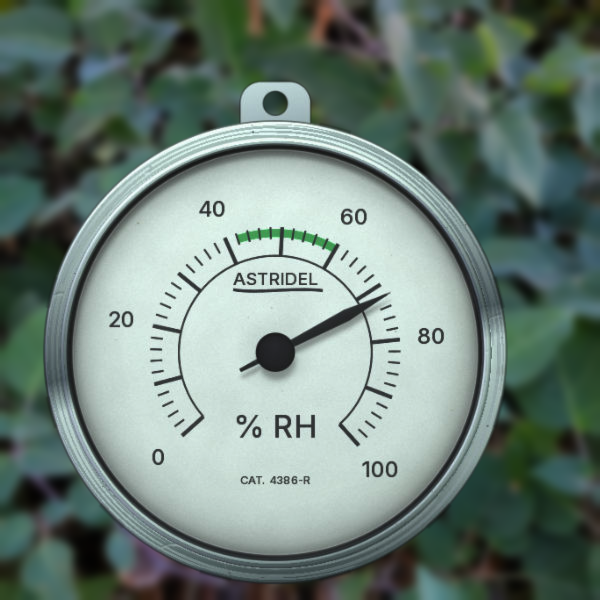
72 %
